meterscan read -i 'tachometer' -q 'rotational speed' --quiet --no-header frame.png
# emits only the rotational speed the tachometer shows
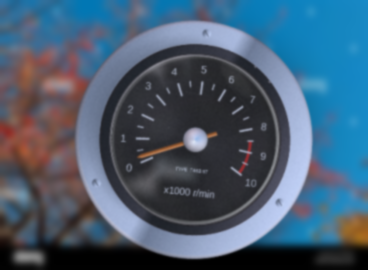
250 rpm
